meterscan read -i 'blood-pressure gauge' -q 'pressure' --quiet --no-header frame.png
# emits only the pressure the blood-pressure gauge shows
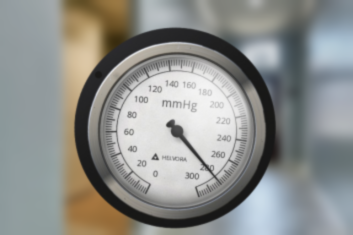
280 mmHg
